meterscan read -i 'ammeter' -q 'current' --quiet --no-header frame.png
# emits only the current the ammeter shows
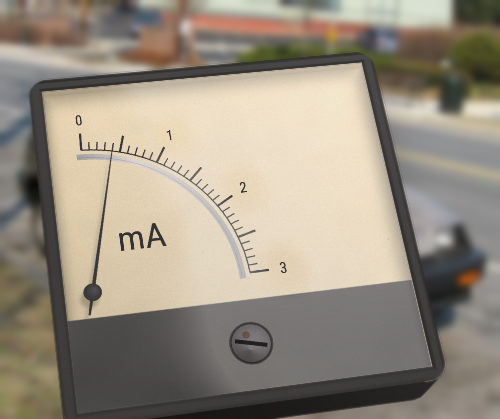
0.4 mA
